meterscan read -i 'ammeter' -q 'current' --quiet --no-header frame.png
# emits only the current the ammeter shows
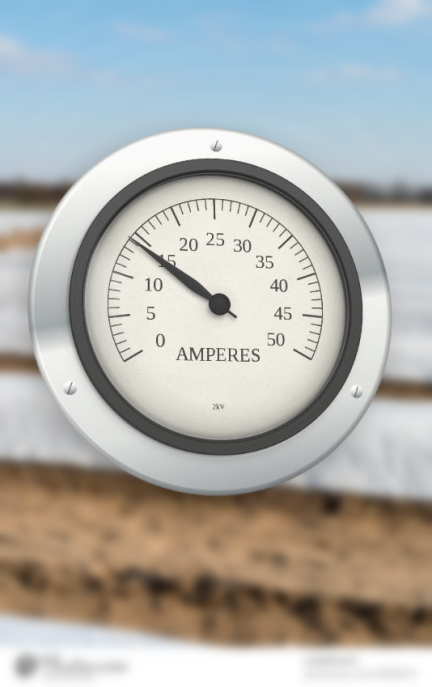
14 A
